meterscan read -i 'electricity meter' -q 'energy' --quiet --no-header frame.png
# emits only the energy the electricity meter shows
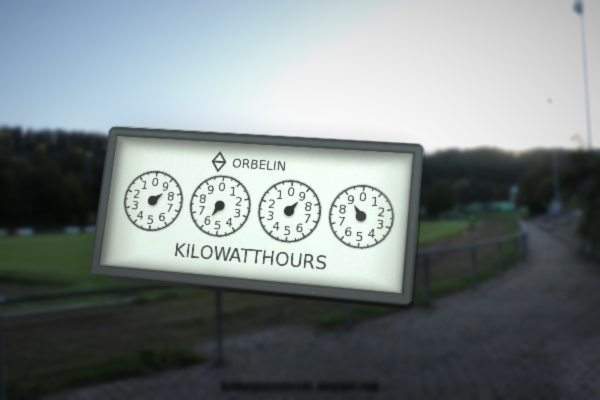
8589 kWh
